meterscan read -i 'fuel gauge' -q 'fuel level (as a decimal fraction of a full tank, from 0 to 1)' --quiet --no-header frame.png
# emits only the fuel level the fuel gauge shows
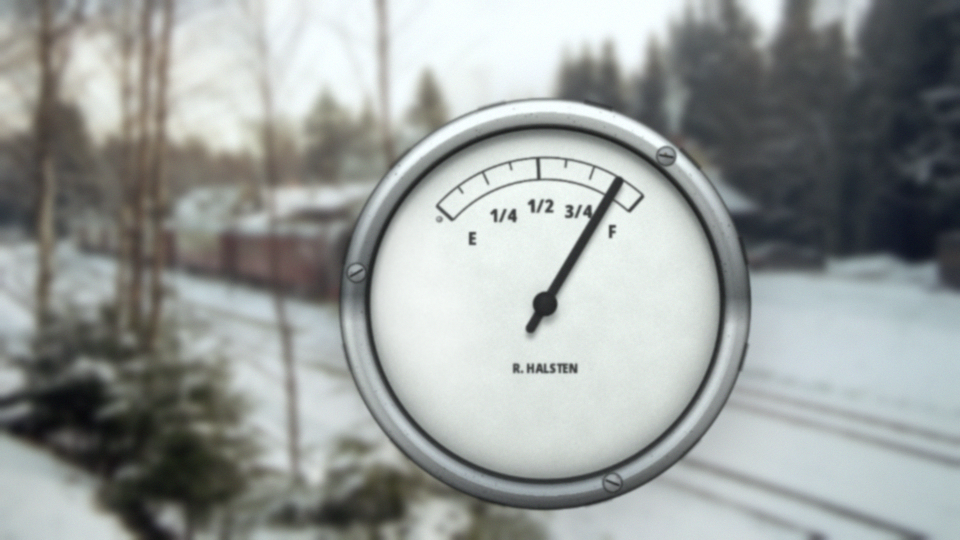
0.875
